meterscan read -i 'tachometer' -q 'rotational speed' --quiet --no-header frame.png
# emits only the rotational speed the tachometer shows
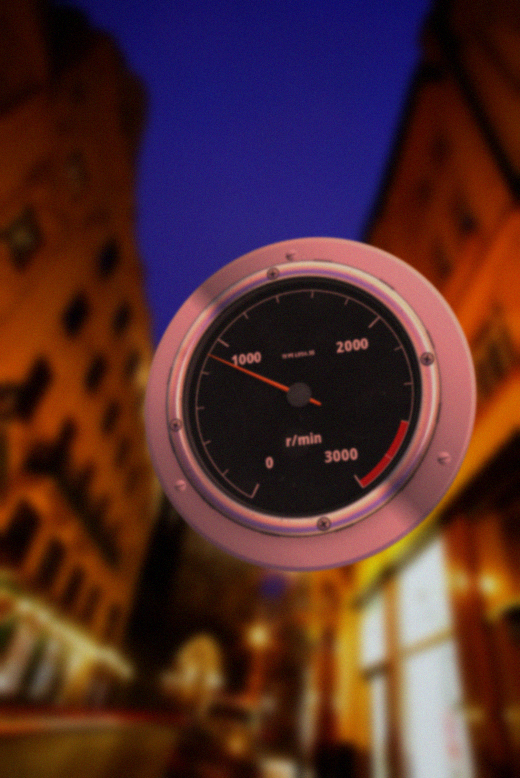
900 rpm
